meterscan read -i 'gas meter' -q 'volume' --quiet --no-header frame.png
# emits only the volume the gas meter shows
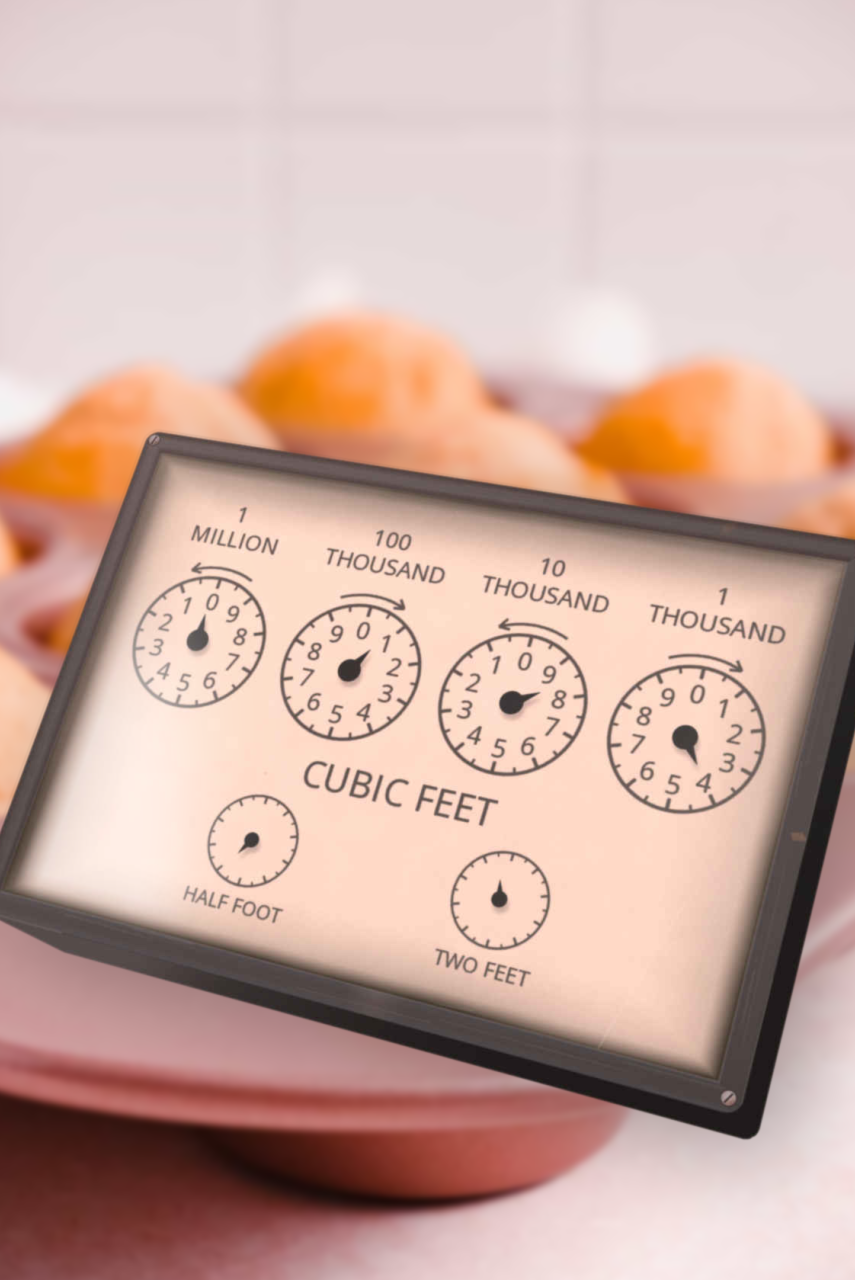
8400 ft³
